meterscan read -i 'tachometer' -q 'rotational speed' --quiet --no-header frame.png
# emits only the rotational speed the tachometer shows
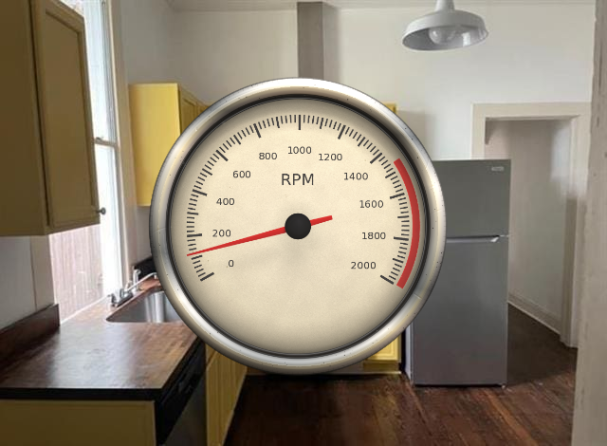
120 rpm
